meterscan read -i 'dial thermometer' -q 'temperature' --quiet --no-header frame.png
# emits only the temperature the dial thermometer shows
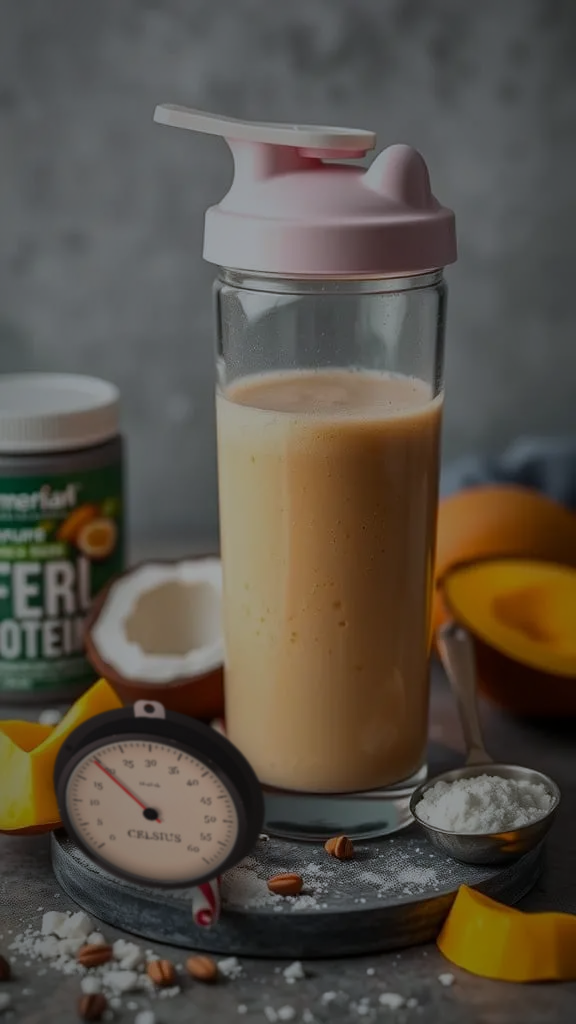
20 °C
